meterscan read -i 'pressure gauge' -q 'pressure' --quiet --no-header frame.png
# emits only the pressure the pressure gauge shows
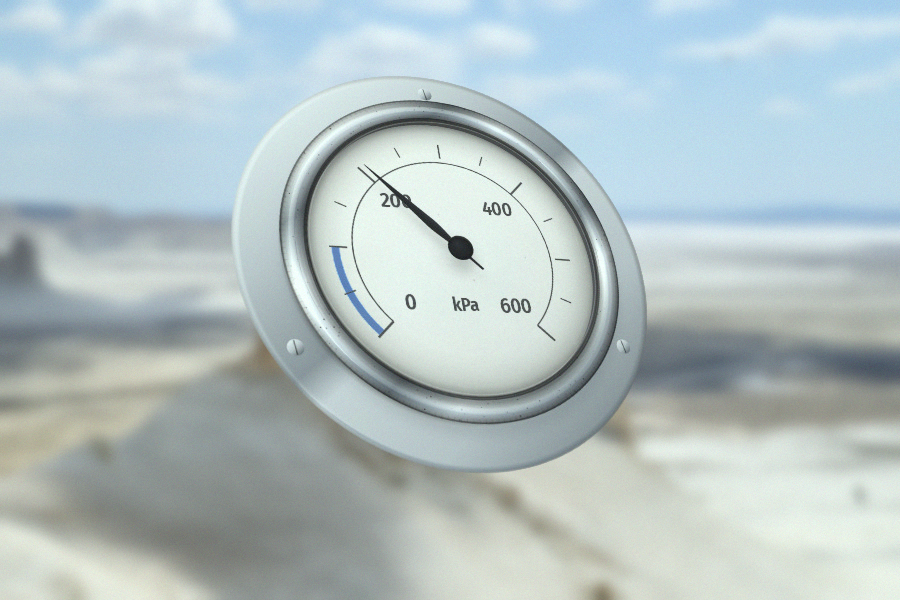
200 kPa
